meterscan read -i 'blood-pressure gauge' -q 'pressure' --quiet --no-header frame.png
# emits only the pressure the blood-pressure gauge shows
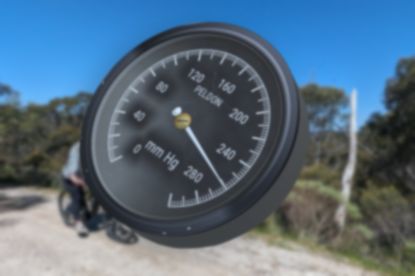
260 mmHg
